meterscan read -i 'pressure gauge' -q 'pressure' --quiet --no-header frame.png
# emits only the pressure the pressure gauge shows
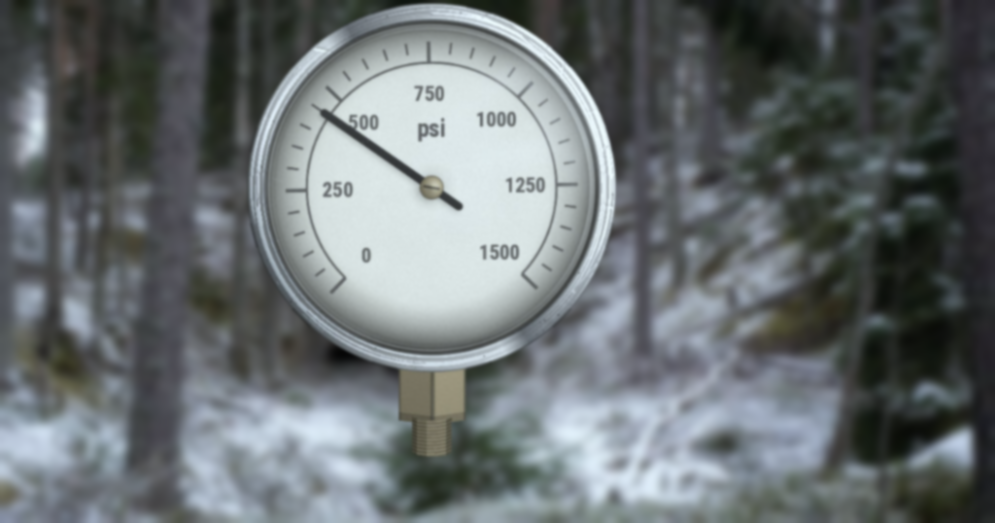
450 psi
